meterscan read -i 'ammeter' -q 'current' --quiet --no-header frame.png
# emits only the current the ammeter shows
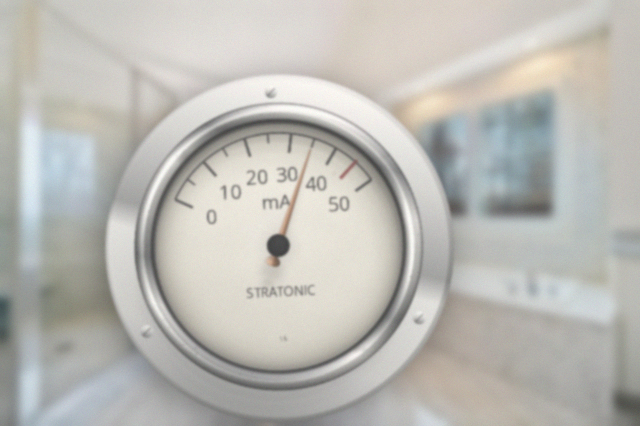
35 mA
